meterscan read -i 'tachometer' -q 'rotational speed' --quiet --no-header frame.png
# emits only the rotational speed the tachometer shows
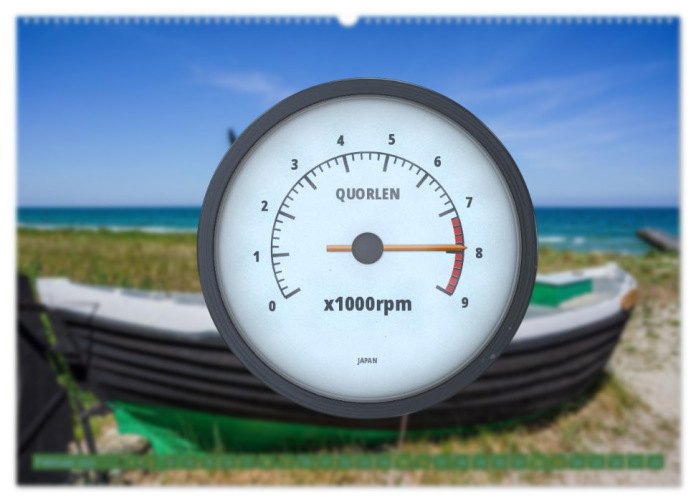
7900 rpm
